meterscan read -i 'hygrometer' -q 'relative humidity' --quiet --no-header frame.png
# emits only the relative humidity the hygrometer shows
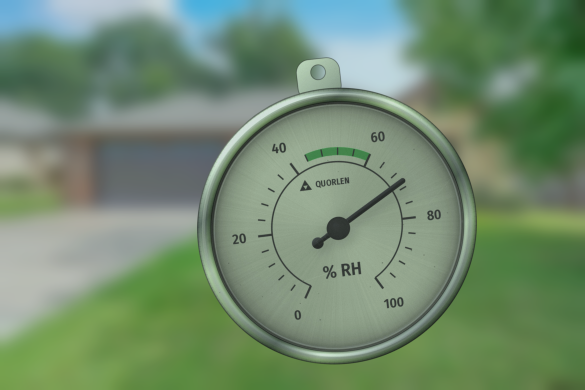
70 %
